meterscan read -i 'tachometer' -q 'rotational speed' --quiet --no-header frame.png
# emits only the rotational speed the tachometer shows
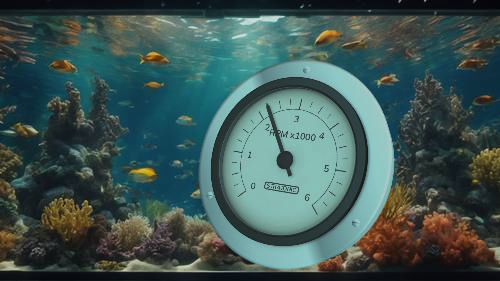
2250 rpm
